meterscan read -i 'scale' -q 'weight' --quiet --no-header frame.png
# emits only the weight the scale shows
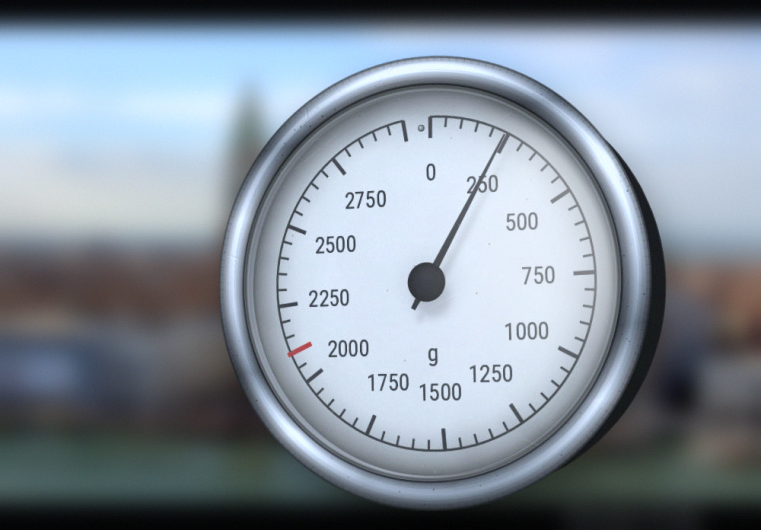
250 g
